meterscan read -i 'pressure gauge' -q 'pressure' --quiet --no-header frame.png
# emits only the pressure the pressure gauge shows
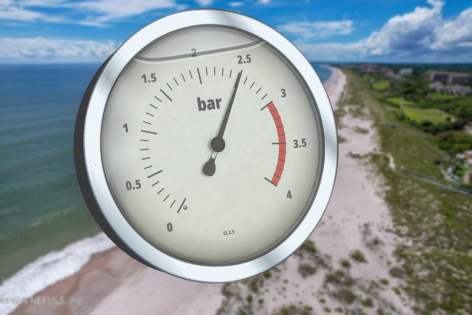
2.5 bar
